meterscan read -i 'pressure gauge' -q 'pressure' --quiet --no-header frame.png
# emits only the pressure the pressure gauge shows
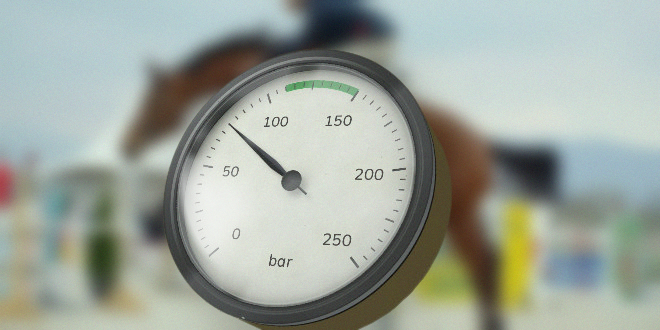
75 bar
